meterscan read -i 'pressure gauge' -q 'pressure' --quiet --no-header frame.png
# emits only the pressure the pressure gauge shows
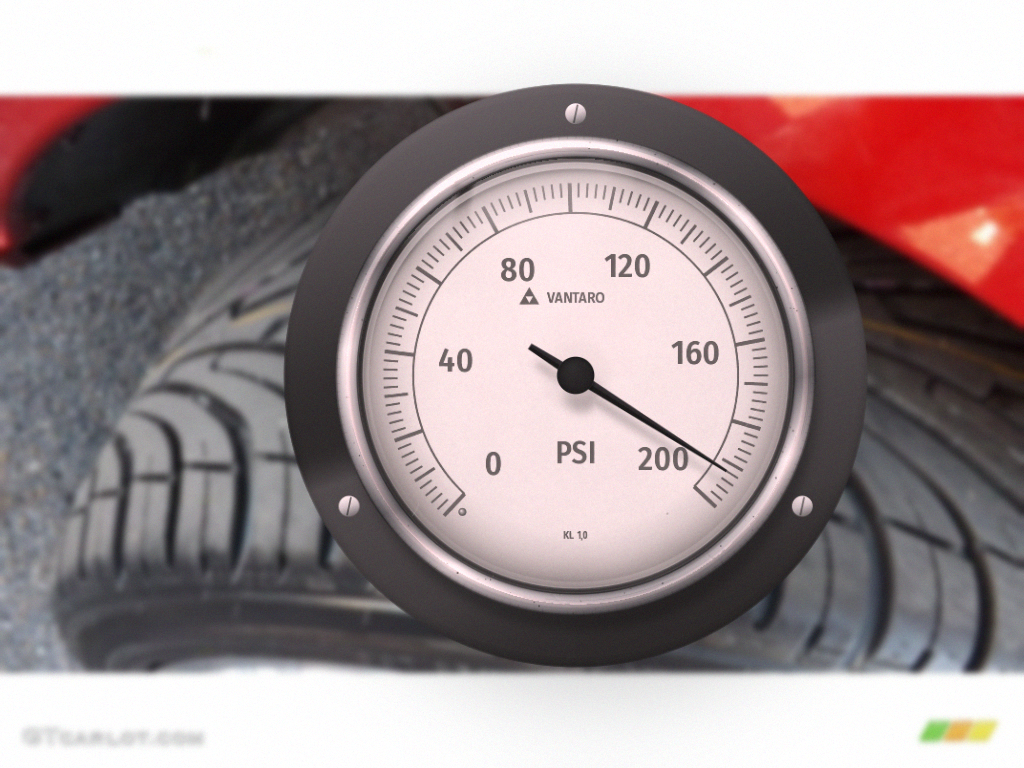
192 psi
